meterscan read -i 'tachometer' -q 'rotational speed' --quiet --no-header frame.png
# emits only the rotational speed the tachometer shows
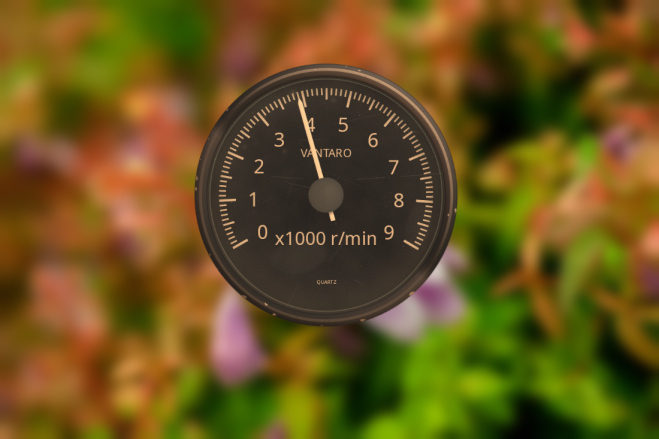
3900 rpm
